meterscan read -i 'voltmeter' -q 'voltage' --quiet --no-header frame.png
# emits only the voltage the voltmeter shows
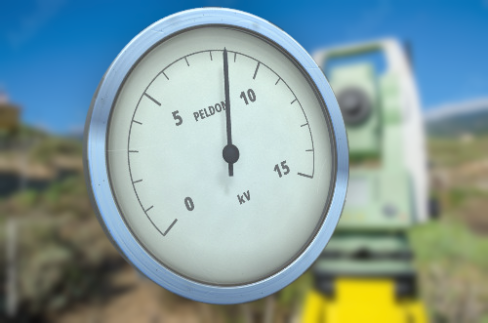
8.5 kV
